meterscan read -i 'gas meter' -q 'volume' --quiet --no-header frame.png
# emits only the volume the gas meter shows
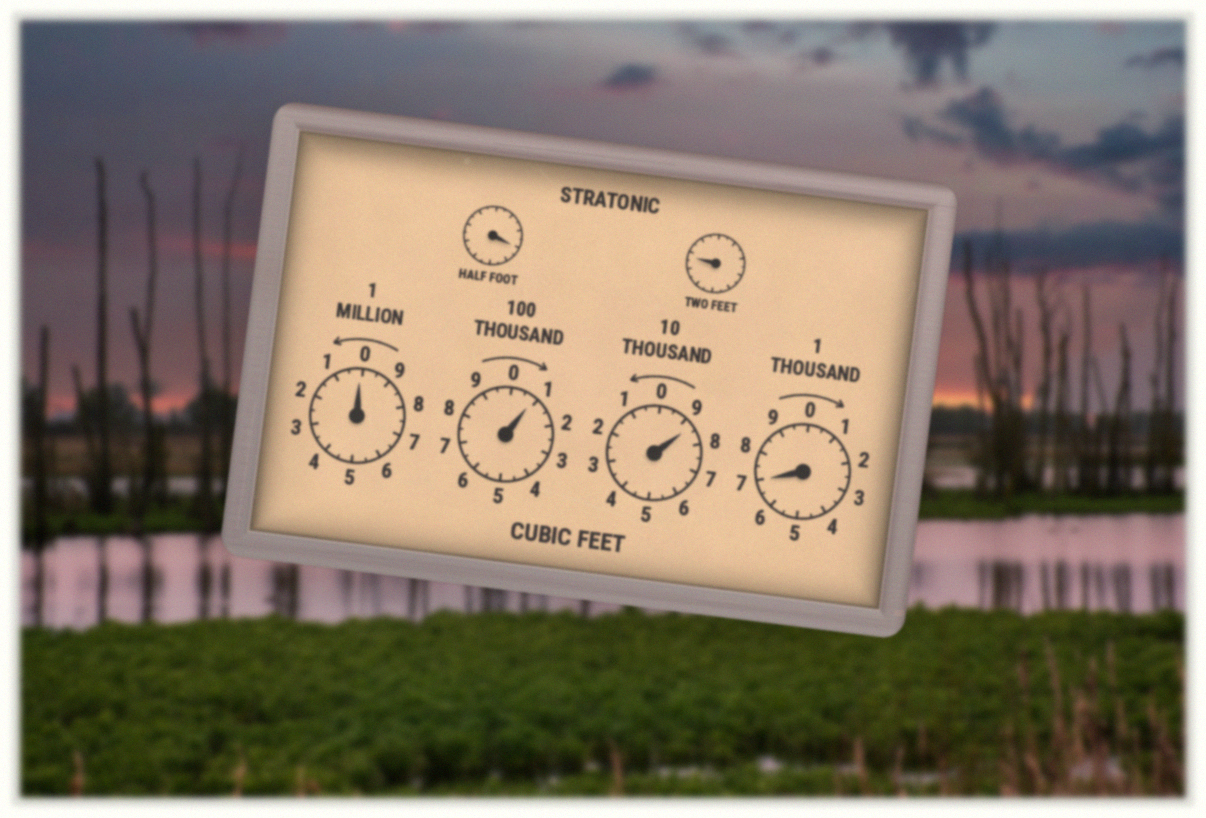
8700 ft³
